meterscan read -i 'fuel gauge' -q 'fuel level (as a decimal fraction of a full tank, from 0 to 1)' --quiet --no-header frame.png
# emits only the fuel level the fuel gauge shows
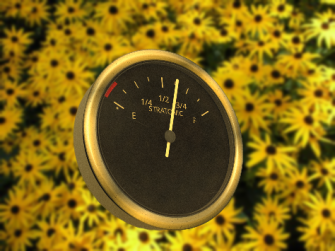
0.625
